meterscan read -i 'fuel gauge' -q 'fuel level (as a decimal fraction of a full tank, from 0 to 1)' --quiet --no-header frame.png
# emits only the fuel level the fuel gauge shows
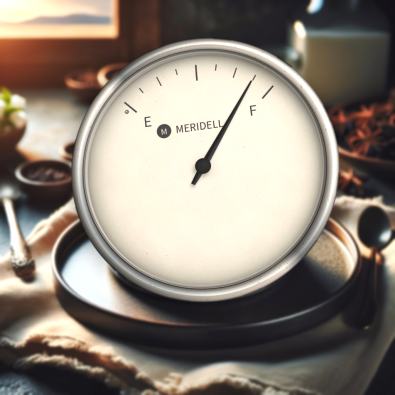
0.875
